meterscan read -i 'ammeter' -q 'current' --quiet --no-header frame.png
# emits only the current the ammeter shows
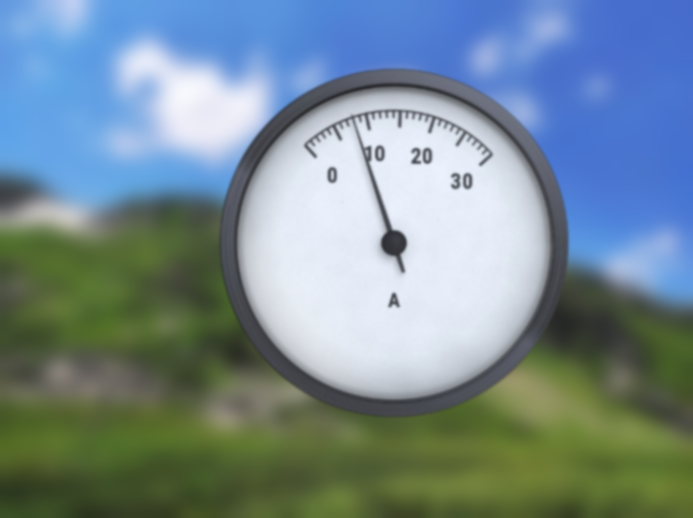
8 A
